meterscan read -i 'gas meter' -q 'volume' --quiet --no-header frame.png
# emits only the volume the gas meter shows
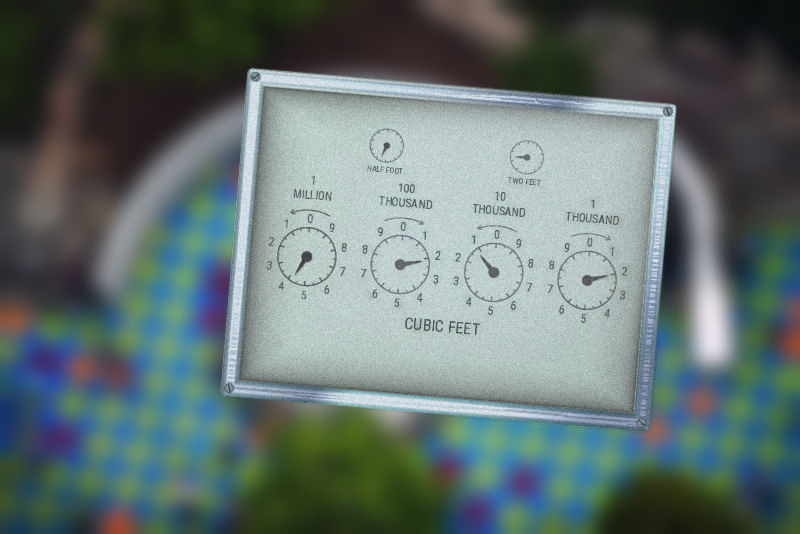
421200 ft³
